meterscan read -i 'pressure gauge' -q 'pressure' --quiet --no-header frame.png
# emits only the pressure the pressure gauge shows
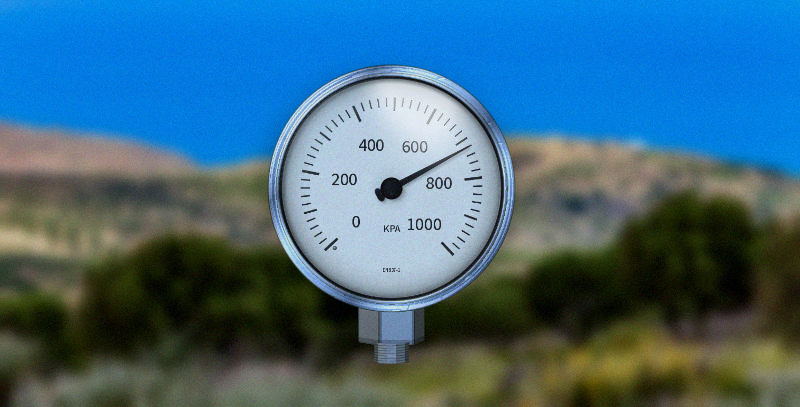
720 kPa
